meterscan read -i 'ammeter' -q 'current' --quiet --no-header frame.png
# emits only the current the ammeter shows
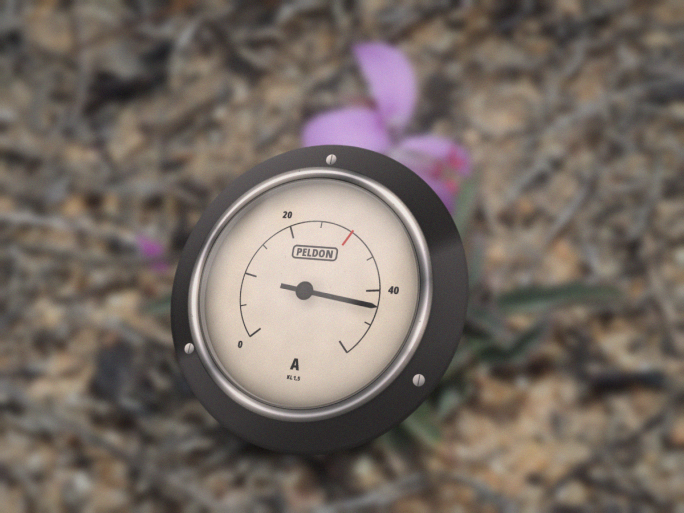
42.5 A
